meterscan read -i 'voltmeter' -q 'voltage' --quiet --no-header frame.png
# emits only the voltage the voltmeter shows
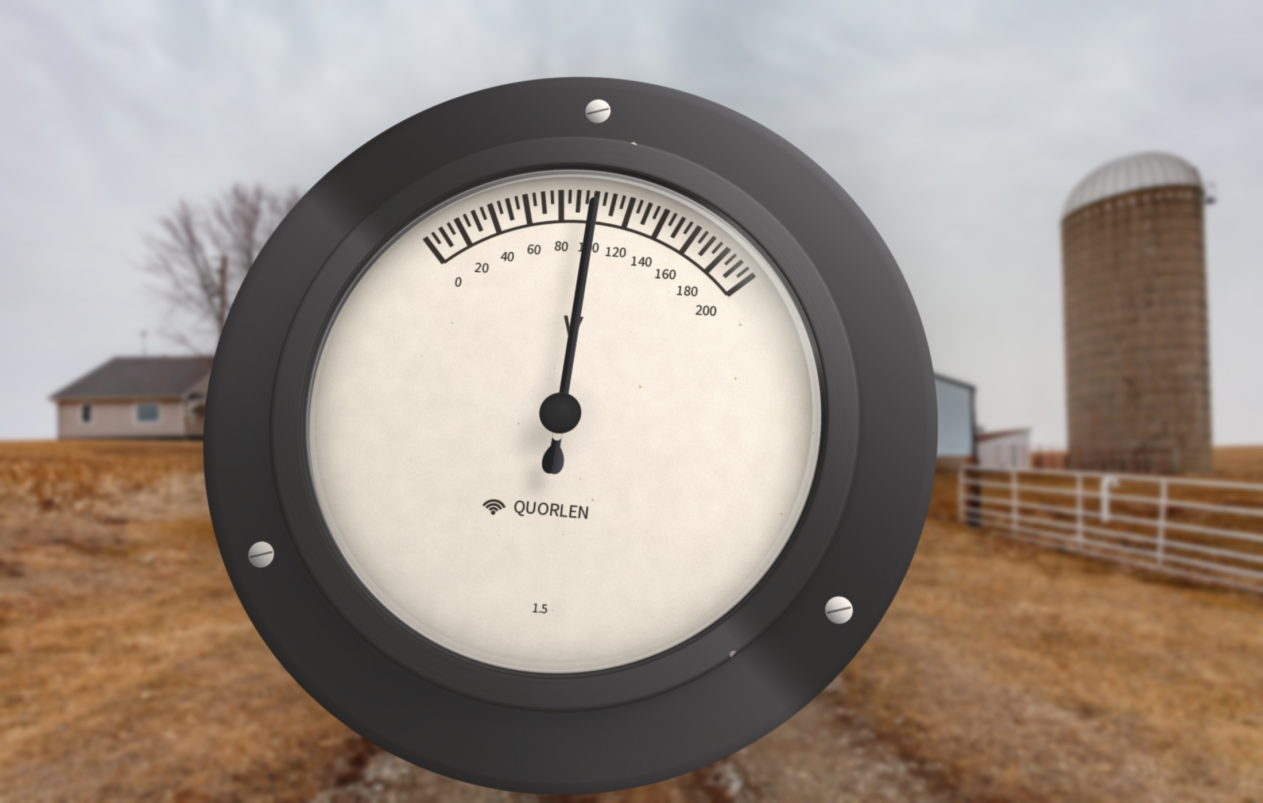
100 V
